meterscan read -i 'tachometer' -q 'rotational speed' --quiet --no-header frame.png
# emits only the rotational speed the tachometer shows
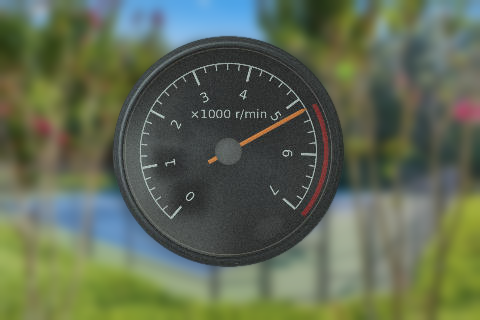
5200 rpm
